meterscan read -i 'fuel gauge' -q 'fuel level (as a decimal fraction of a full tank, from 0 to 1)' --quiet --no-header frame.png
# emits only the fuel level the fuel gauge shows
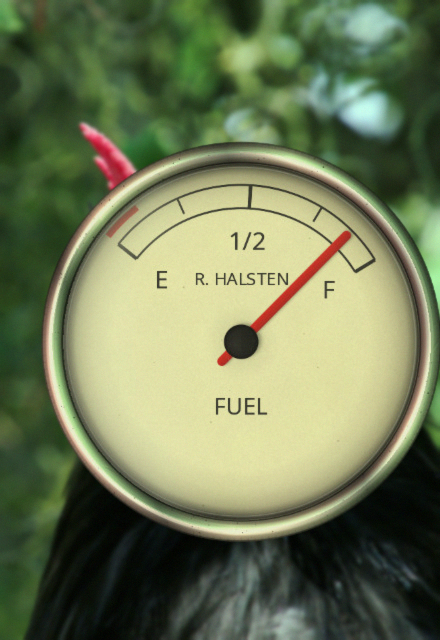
0.875
